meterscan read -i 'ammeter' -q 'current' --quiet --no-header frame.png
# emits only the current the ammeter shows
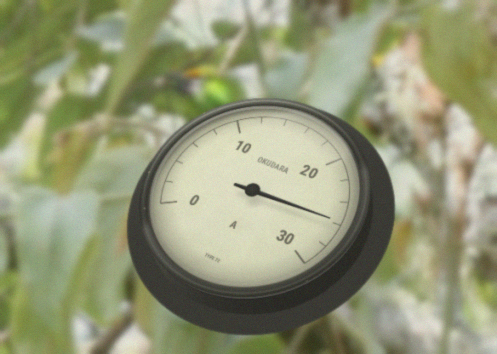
26 A
